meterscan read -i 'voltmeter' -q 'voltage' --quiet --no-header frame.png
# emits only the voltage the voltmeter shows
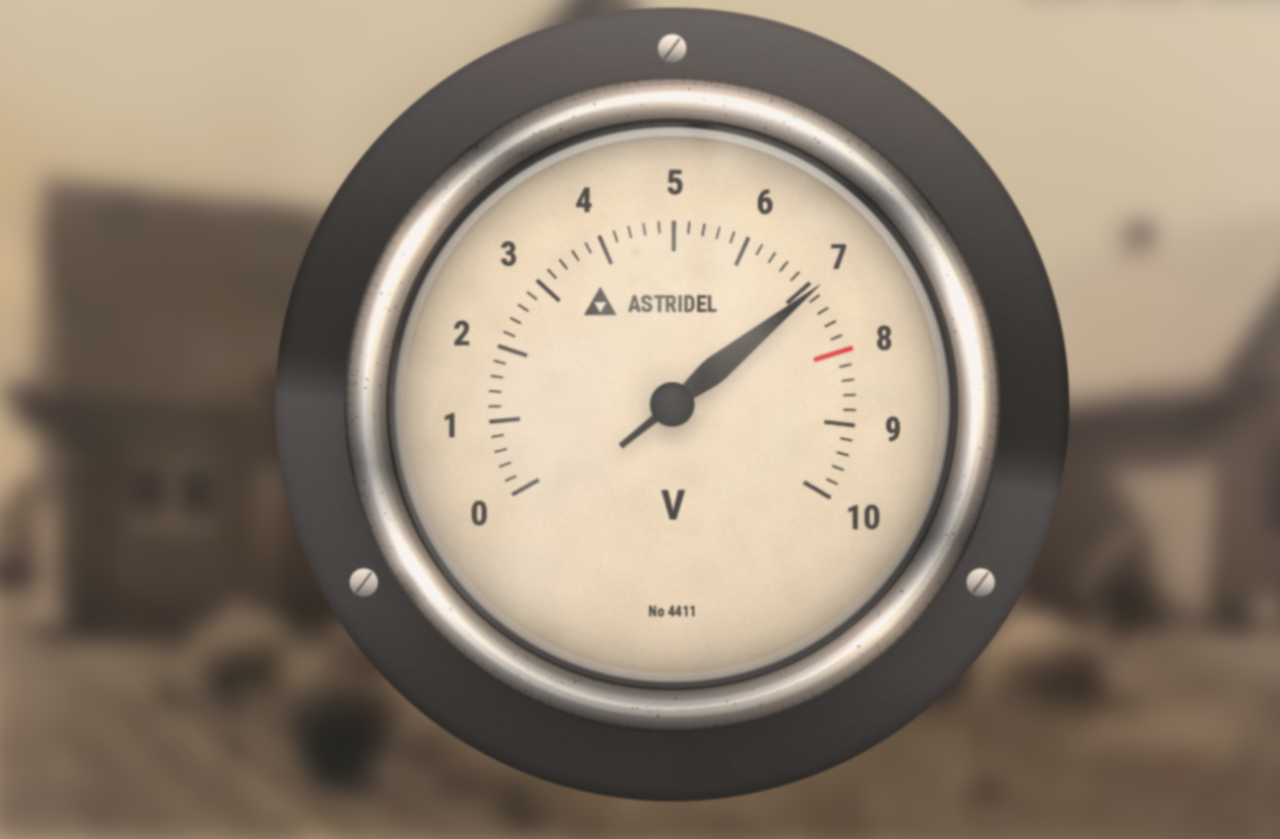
7.1 V
